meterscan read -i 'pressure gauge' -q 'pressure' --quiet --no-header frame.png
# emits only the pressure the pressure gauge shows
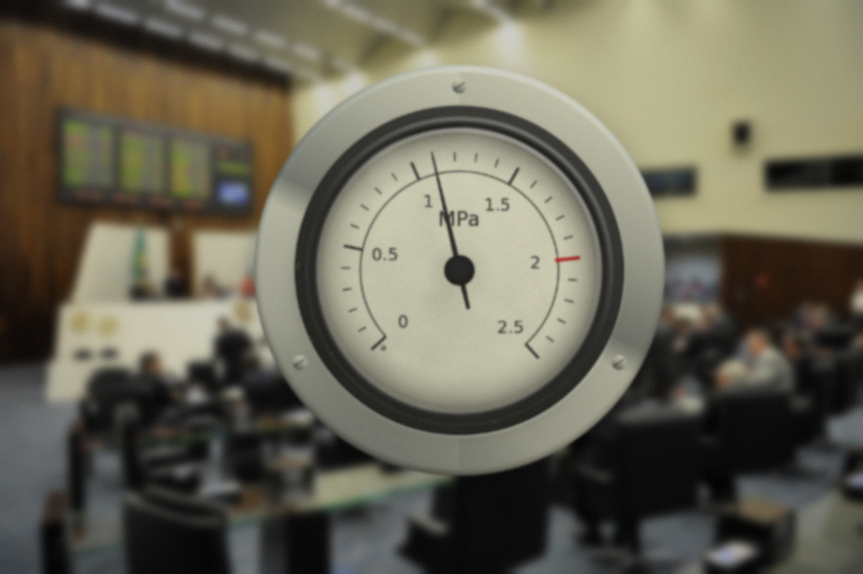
1.1 MPa
